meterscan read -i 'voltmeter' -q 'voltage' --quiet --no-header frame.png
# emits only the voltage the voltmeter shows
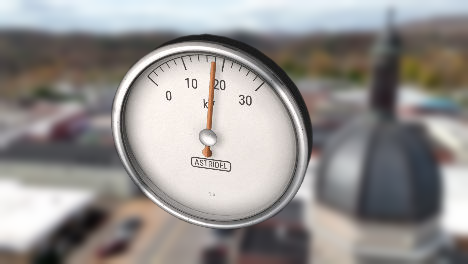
18 kV
